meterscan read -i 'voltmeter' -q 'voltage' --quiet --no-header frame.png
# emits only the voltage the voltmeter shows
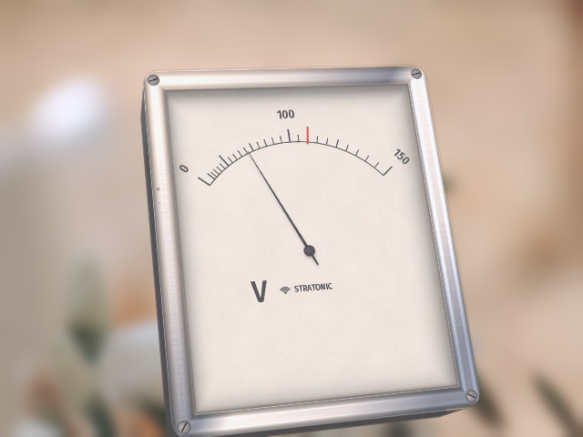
70 V
